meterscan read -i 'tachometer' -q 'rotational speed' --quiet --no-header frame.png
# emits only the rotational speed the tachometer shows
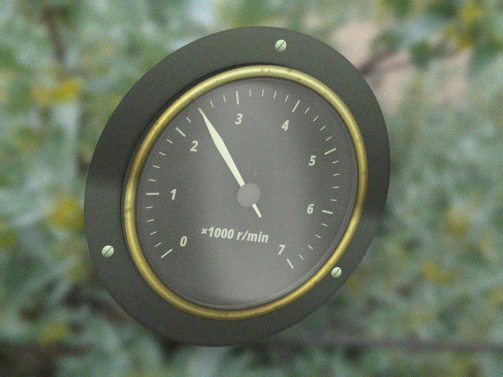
2400 rpm
